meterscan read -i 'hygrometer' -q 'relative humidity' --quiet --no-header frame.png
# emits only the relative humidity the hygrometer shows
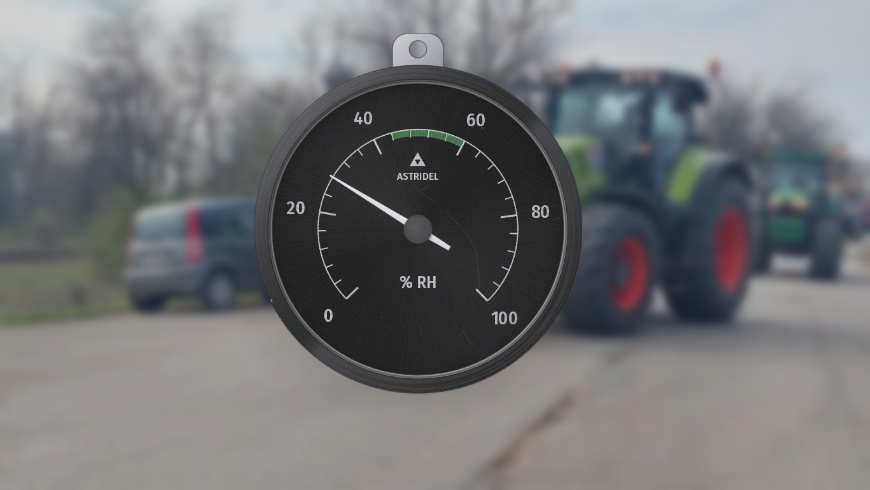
28 %
